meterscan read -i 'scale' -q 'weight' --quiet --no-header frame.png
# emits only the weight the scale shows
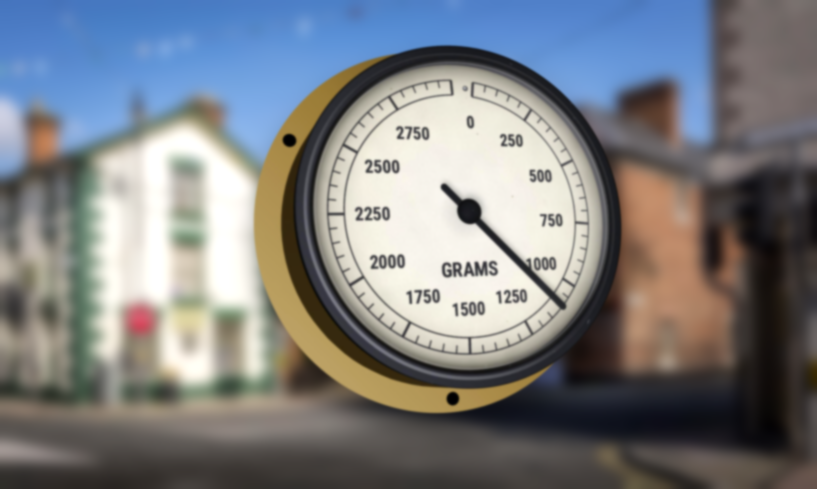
1100 g
